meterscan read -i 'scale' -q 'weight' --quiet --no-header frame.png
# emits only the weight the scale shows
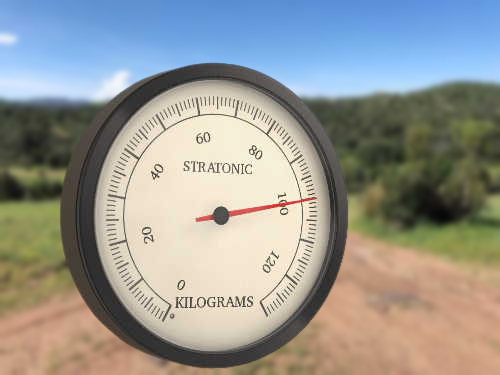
100 kg
